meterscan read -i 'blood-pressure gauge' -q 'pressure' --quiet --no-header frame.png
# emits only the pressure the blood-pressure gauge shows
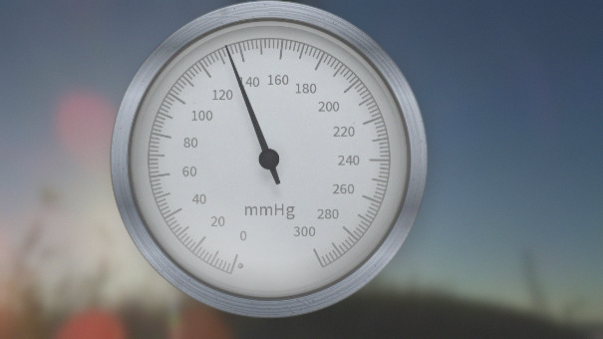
134 mmHg
